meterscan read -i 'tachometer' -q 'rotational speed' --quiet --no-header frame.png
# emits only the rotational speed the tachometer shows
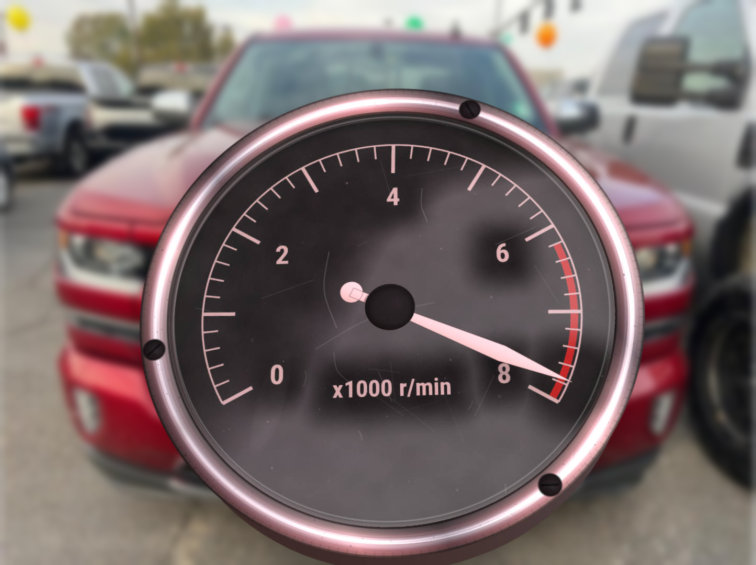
7800 rpm
